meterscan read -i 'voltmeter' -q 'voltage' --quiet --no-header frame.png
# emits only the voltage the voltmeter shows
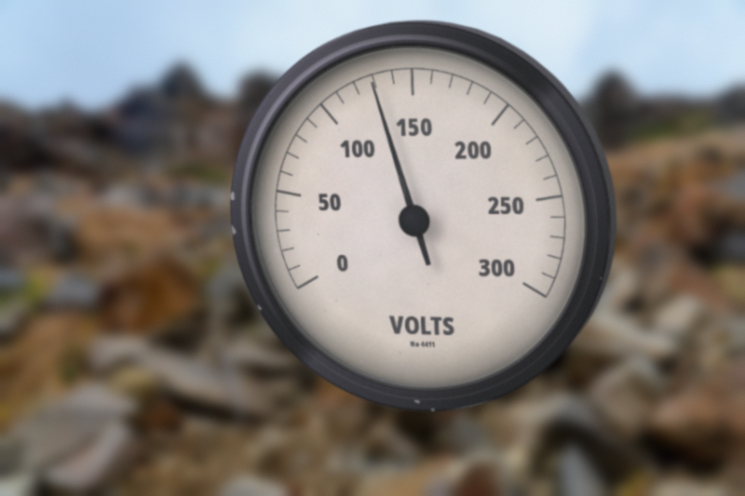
130 V
